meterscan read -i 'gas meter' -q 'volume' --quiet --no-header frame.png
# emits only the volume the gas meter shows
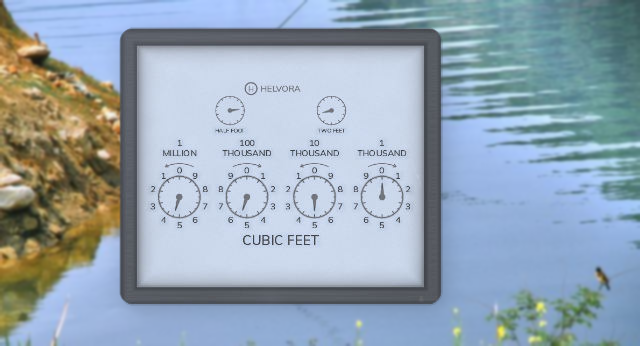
455000 ft³
